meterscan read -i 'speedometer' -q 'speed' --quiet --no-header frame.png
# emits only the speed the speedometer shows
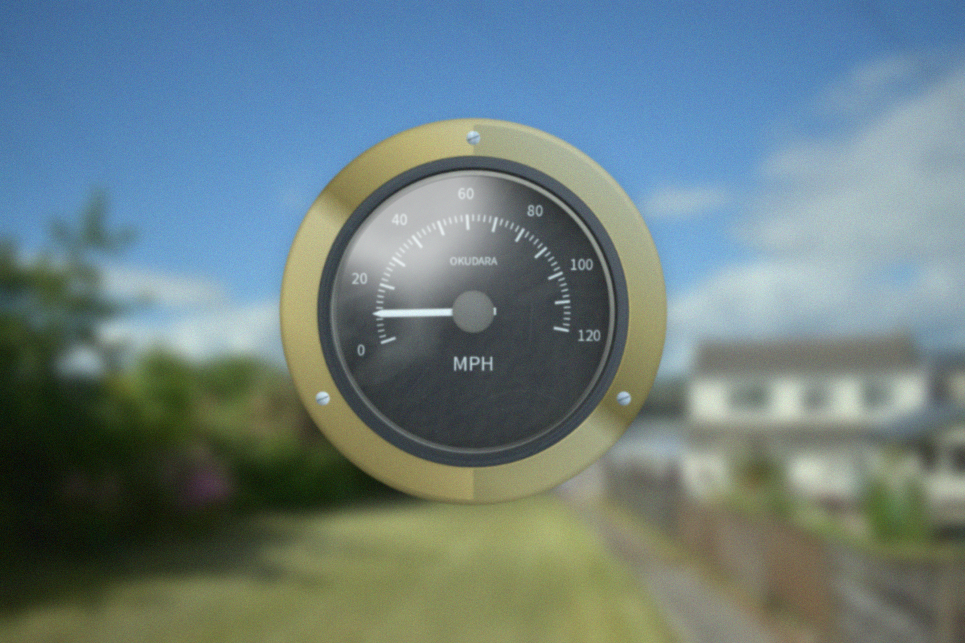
10 mph
